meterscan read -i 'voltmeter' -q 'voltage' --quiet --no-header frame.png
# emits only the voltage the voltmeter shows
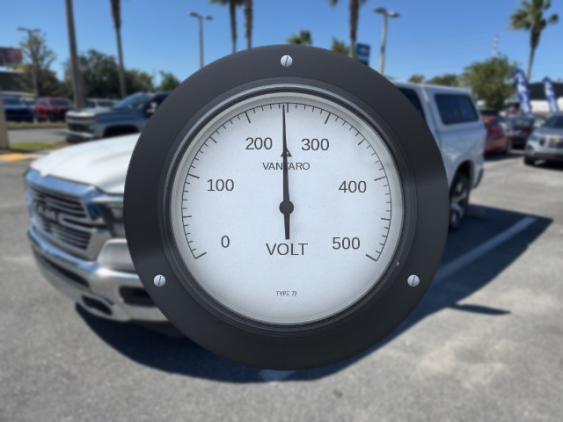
245 V
